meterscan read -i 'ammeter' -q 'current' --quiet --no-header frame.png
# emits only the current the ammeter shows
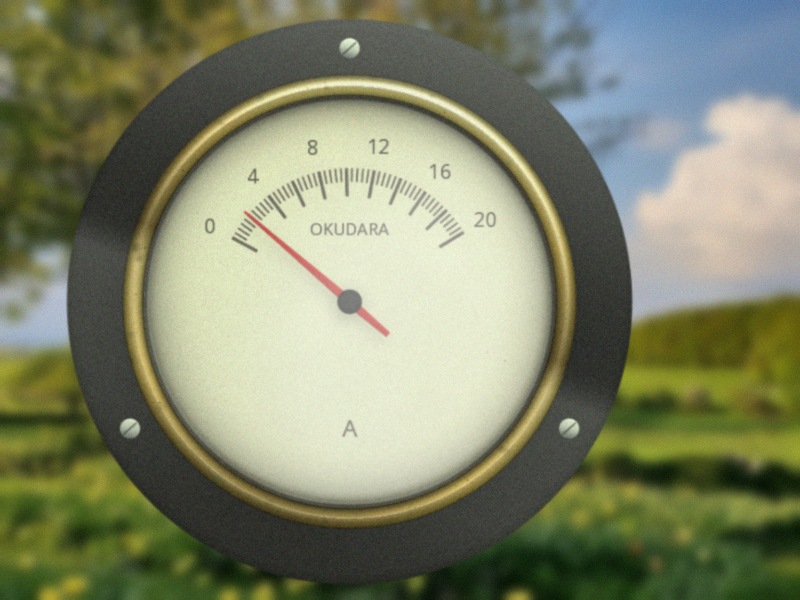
2 A
